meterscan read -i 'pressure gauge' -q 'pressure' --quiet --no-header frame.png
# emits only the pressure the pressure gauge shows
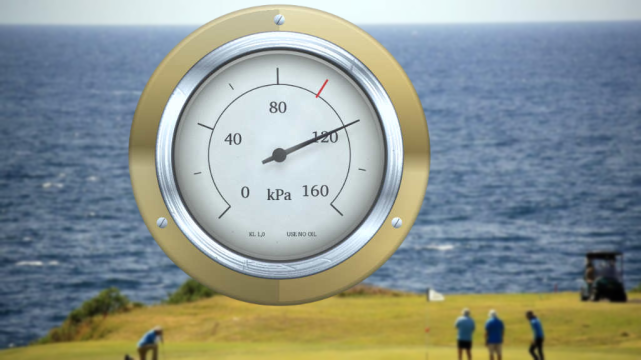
120 kPa
